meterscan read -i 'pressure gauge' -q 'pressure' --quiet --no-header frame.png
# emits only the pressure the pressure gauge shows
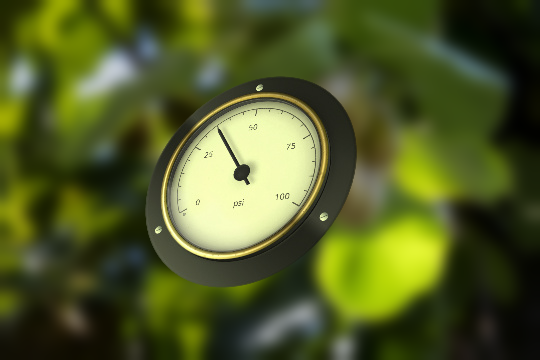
35 psi
